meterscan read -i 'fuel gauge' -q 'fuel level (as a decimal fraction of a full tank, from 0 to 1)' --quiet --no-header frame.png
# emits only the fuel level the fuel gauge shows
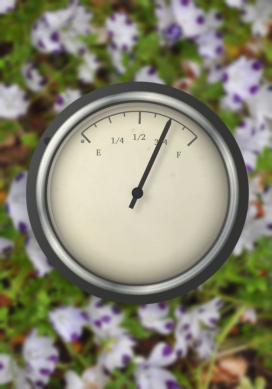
0.75
